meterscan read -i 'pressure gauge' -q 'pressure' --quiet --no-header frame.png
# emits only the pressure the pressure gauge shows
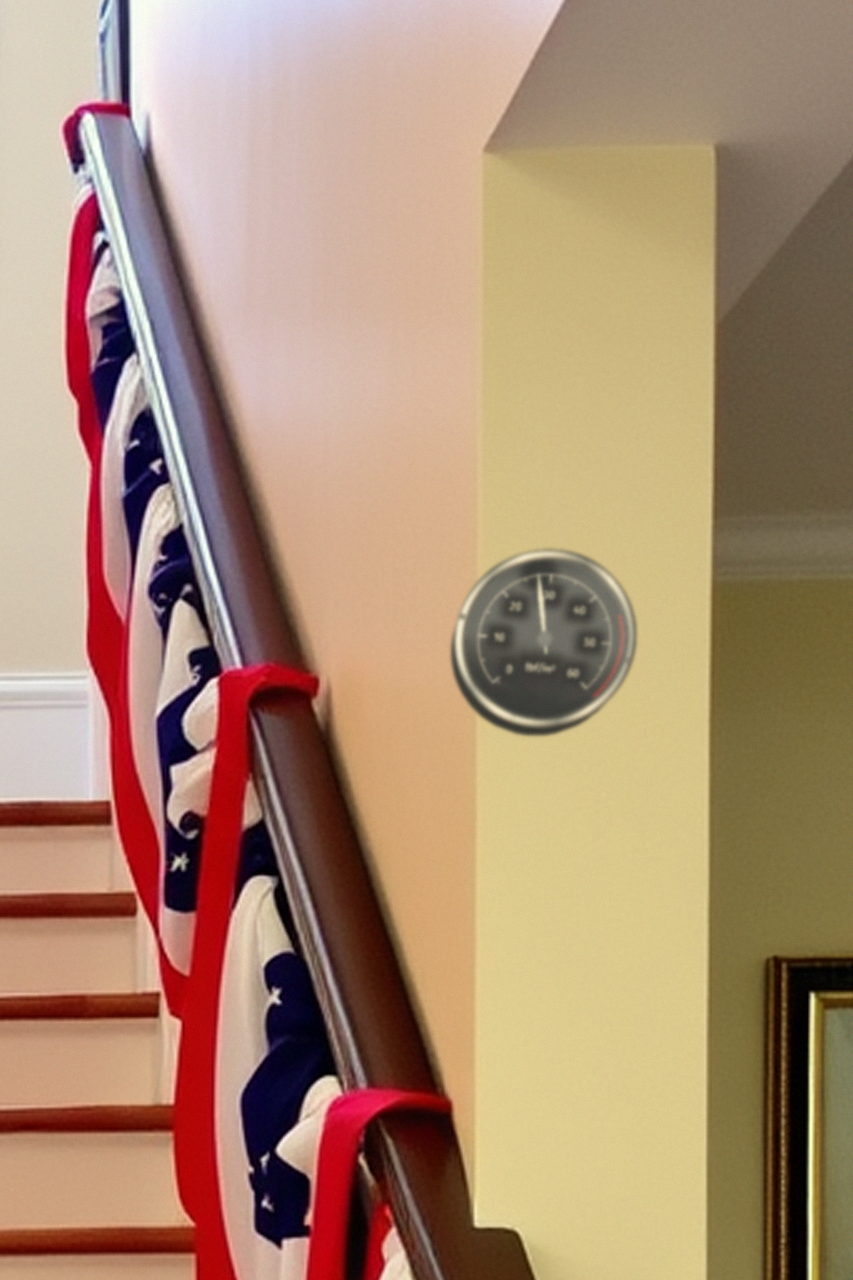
27.5 psi
